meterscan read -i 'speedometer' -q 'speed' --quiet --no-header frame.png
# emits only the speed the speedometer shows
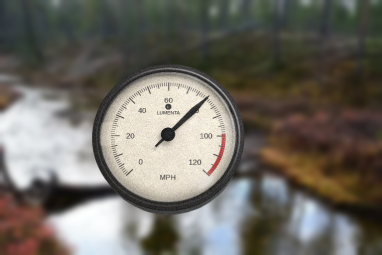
80 mph
